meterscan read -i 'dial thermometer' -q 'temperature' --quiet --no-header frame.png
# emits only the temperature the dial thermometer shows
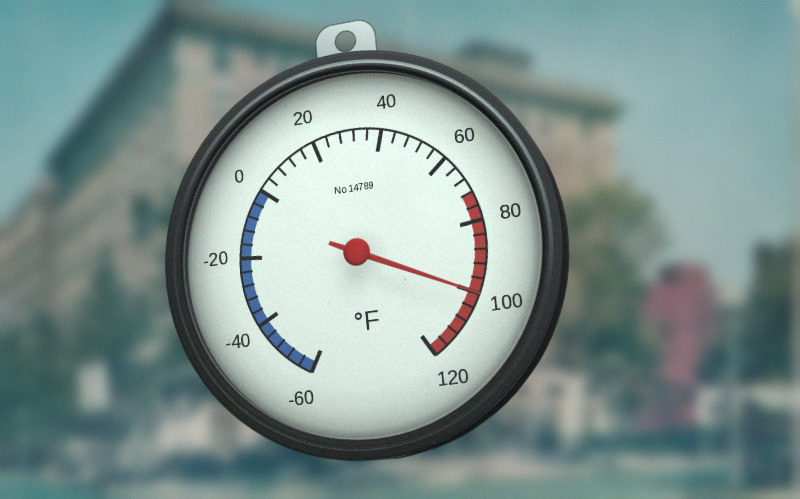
100 °F
